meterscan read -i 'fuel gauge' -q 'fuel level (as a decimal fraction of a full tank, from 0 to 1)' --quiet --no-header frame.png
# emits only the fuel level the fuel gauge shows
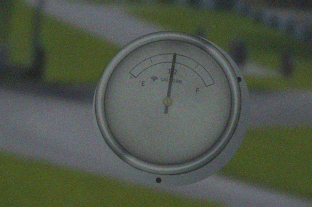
0.5
